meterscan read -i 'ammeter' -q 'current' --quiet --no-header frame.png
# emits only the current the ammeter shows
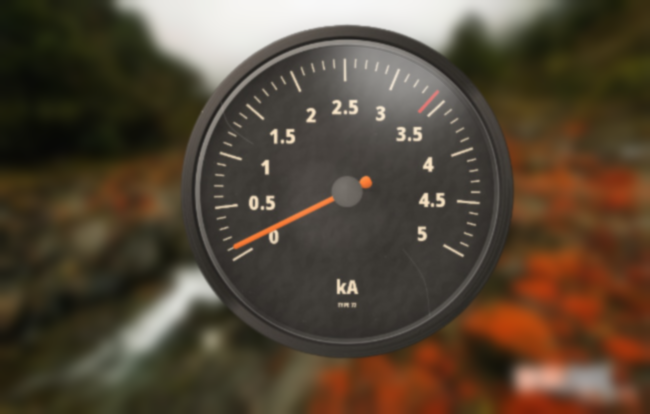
0.1 kA
